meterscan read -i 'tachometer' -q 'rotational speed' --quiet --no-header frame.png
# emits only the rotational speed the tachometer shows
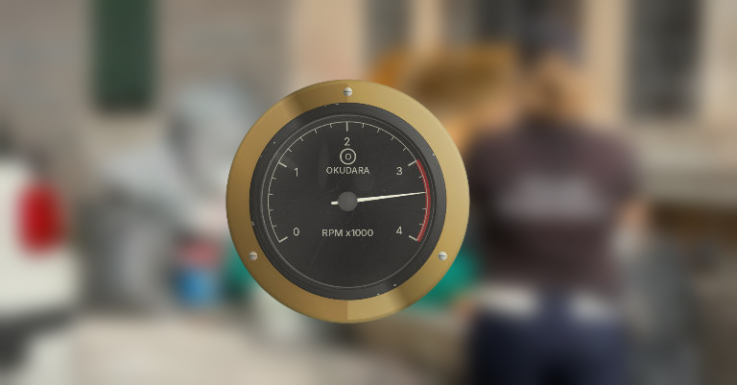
3400 rpm
